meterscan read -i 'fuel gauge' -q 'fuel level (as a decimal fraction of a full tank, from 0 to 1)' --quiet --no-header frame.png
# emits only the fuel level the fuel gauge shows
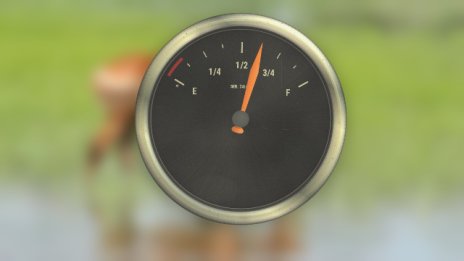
0.625
